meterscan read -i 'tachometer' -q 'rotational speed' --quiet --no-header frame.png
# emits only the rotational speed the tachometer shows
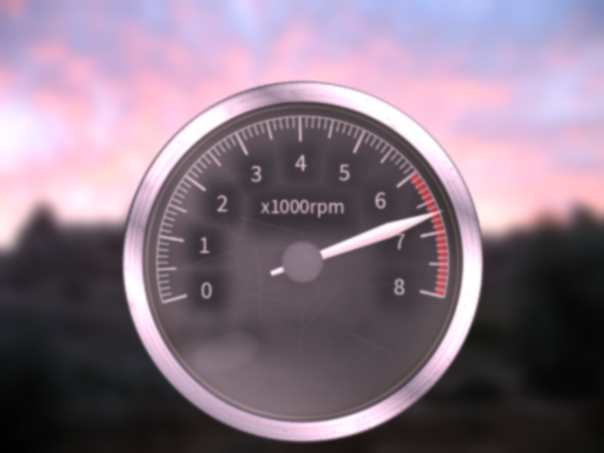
6700 rpm
